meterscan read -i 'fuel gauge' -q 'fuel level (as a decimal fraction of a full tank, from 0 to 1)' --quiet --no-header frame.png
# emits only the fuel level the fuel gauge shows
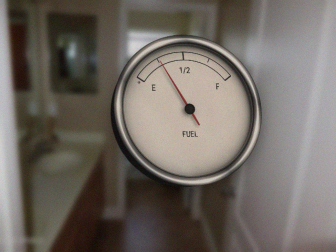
0.25
